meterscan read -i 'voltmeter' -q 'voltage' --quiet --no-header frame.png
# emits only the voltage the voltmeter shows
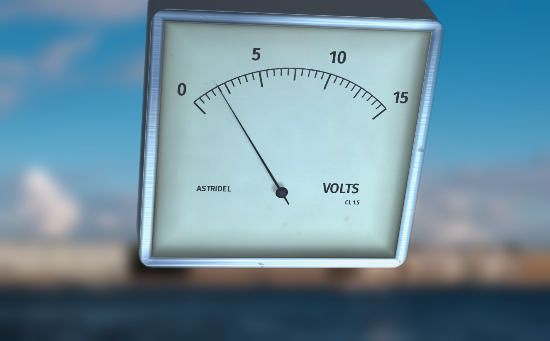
2 V
